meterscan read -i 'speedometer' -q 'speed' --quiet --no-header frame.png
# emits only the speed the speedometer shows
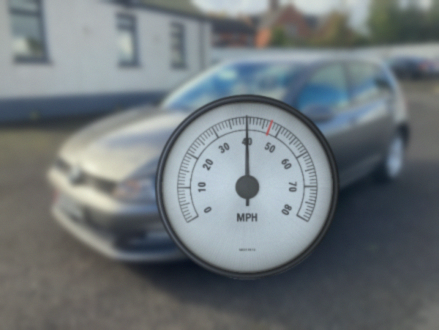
40 mph
